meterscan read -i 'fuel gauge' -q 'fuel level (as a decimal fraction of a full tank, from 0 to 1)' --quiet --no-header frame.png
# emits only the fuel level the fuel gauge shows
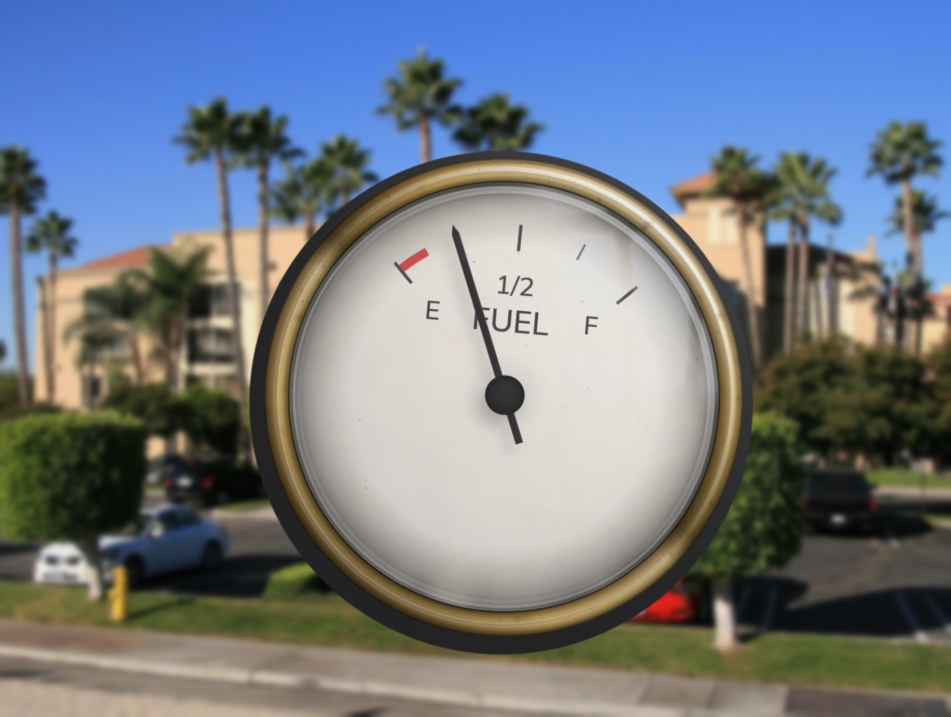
0.25
